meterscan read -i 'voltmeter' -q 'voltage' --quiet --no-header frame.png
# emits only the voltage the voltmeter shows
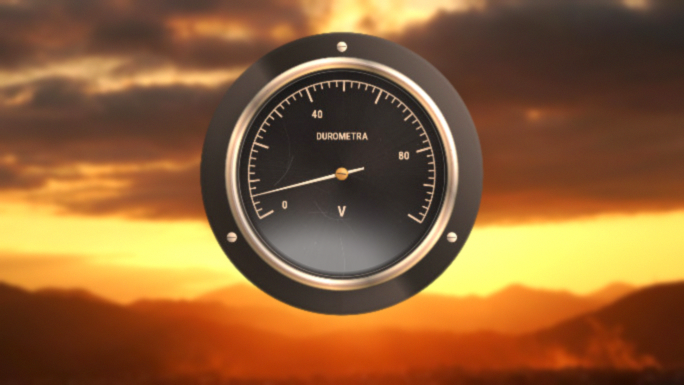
6 V
